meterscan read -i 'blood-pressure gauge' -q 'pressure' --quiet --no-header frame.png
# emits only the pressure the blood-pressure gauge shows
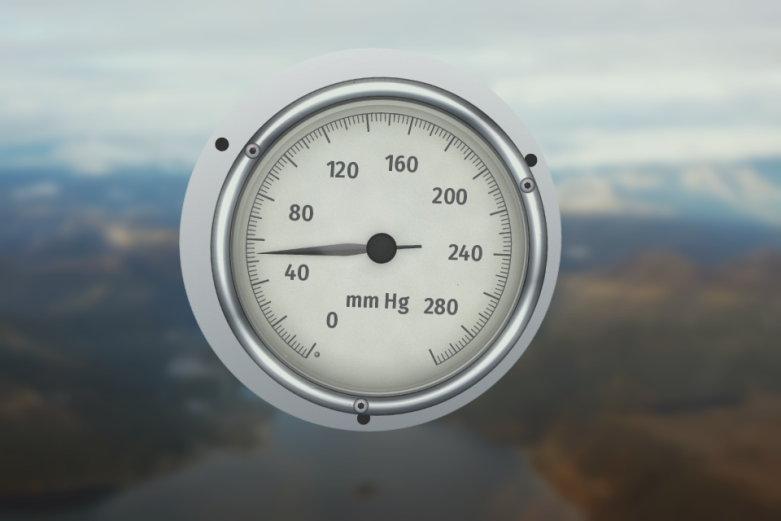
54 mmHg
